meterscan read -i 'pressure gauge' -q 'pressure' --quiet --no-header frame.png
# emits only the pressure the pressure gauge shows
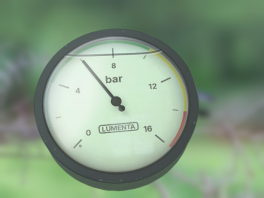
6 bar
